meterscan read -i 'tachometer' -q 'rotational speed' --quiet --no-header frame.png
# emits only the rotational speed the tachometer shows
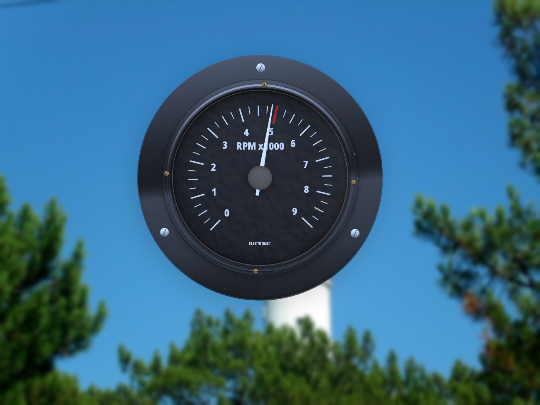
4875 rpm
